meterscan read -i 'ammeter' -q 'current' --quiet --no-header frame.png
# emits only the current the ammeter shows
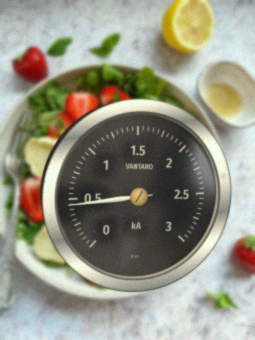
0.45 kA
